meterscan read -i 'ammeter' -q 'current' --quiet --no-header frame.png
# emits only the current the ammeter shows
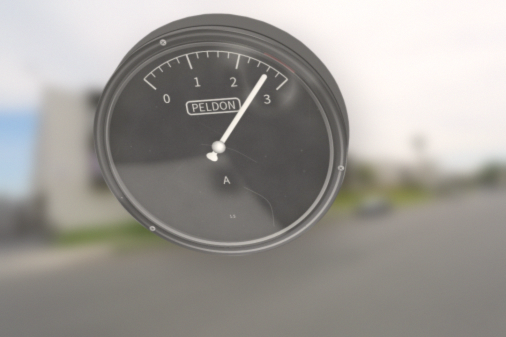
2.6 A
